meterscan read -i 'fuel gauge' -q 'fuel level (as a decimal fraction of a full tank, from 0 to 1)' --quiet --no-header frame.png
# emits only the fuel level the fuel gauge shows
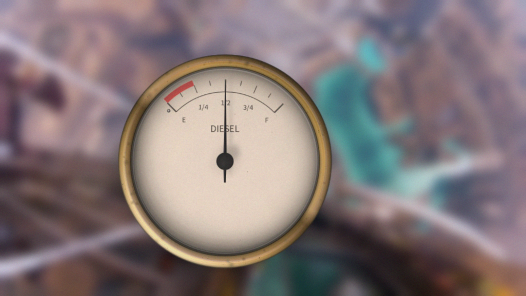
0.5
